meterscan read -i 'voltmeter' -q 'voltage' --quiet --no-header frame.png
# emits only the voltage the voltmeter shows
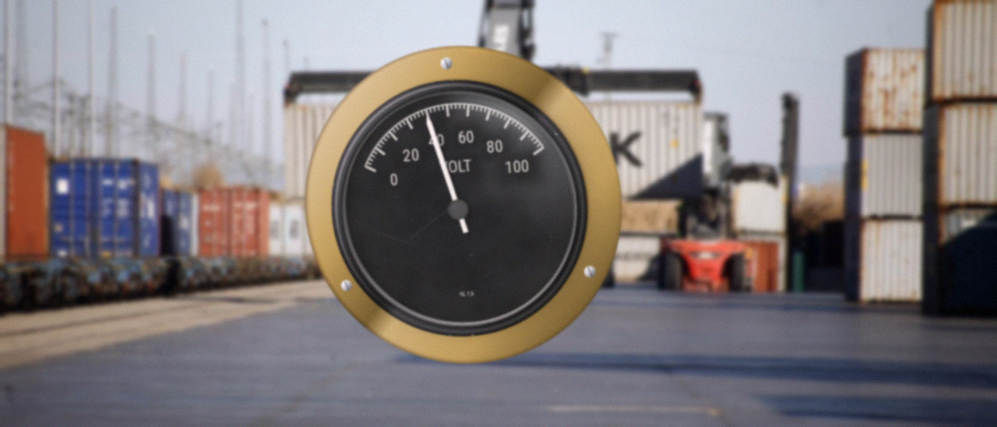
40 V
